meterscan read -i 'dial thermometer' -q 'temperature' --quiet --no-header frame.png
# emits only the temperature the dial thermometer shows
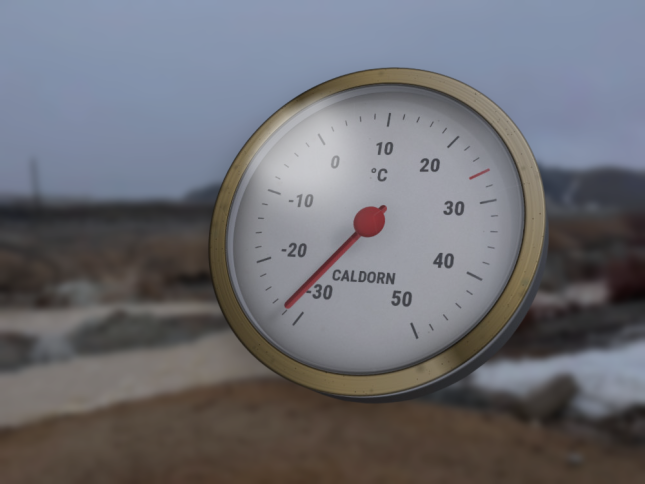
-28 °C
